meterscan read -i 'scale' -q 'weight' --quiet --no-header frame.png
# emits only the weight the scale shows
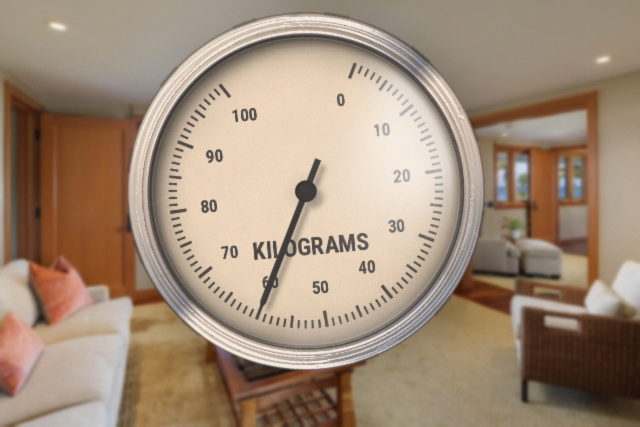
60 kg
